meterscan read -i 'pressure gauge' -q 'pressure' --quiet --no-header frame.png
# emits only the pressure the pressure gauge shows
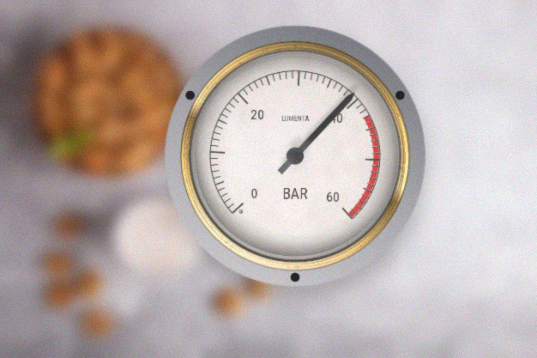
39 bar
